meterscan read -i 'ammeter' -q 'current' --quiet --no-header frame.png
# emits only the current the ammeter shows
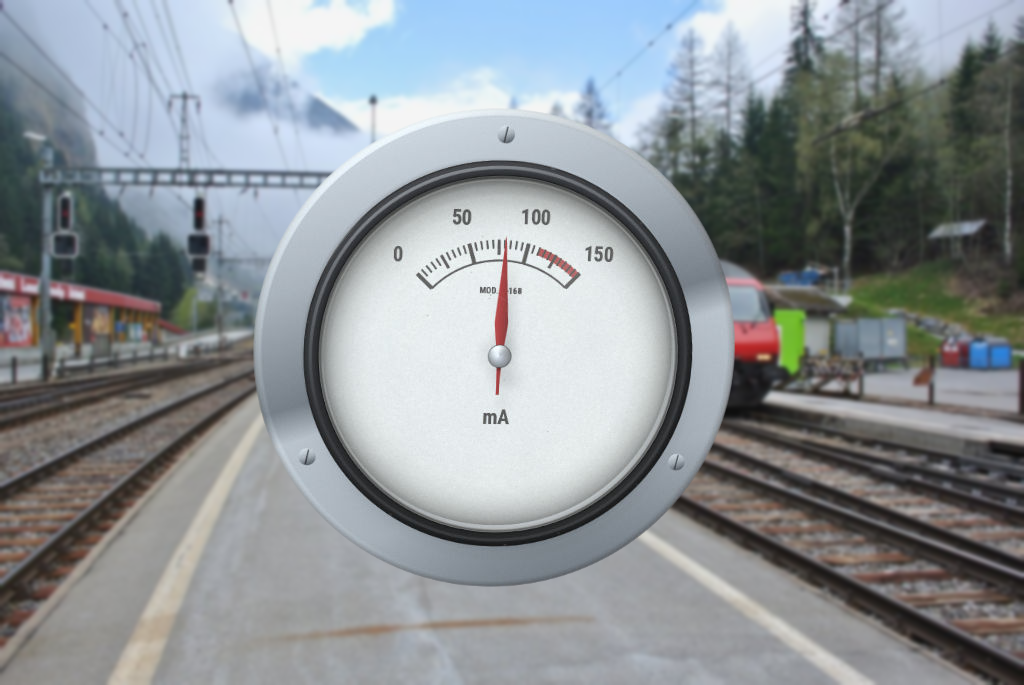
80 mA
